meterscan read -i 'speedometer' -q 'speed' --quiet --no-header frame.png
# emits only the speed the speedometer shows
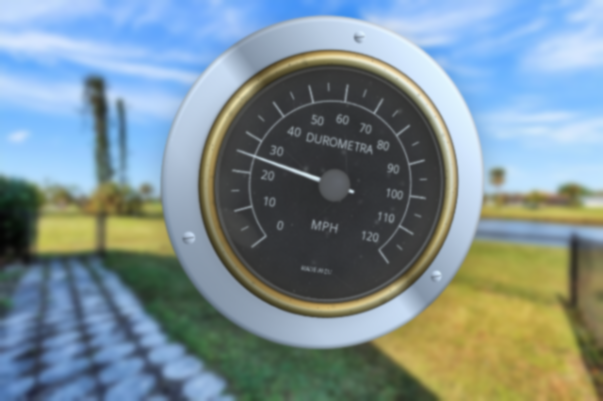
25 mph
